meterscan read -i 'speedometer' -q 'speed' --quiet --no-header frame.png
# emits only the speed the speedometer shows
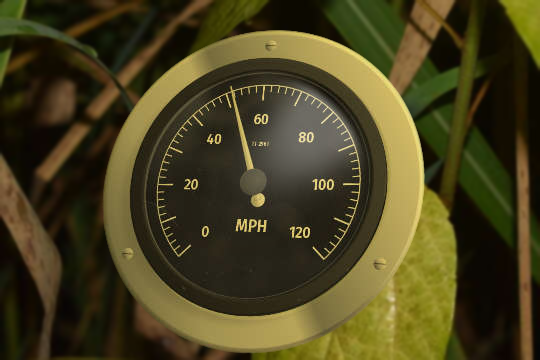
52 mph
